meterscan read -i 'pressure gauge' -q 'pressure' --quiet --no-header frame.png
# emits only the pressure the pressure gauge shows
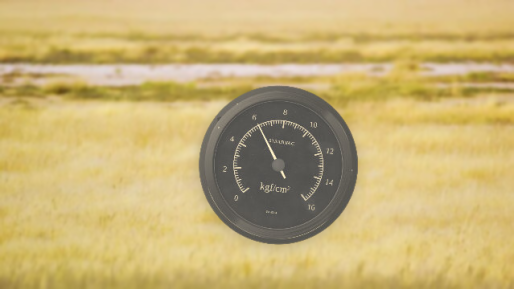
6 kg/cm²
